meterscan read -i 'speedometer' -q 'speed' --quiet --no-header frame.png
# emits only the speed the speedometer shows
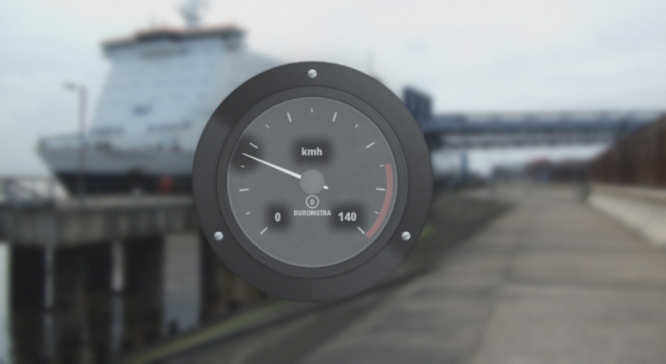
35 km/h
